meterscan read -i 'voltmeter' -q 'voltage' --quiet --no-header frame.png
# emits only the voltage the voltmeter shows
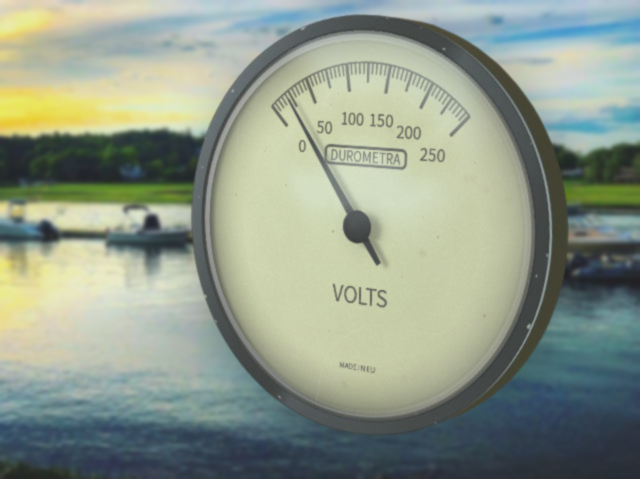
25 V
